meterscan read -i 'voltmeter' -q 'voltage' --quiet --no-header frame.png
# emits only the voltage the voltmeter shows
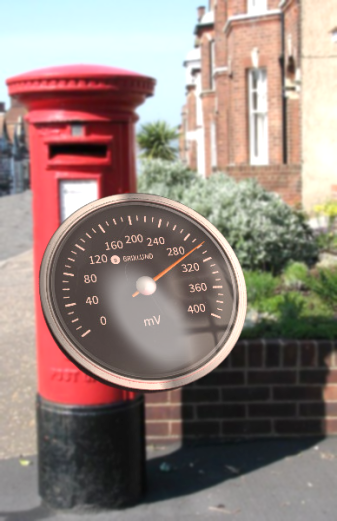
300 mV
